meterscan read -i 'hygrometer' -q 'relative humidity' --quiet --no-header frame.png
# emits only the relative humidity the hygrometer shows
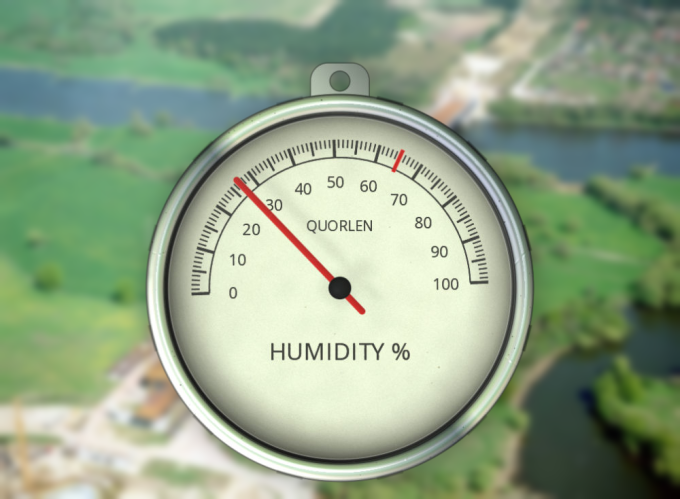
27 %
